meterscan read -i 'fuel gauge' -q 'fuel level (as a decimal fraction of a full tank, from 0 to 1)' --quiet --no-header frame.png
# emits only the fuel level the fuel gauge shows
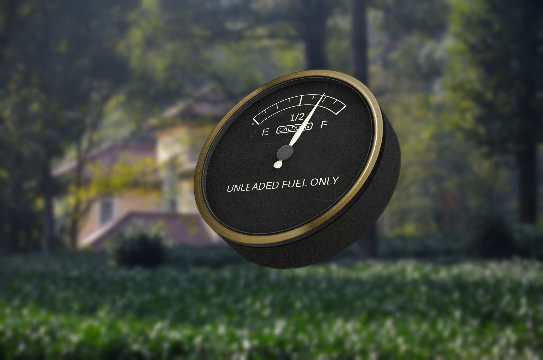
0.75
